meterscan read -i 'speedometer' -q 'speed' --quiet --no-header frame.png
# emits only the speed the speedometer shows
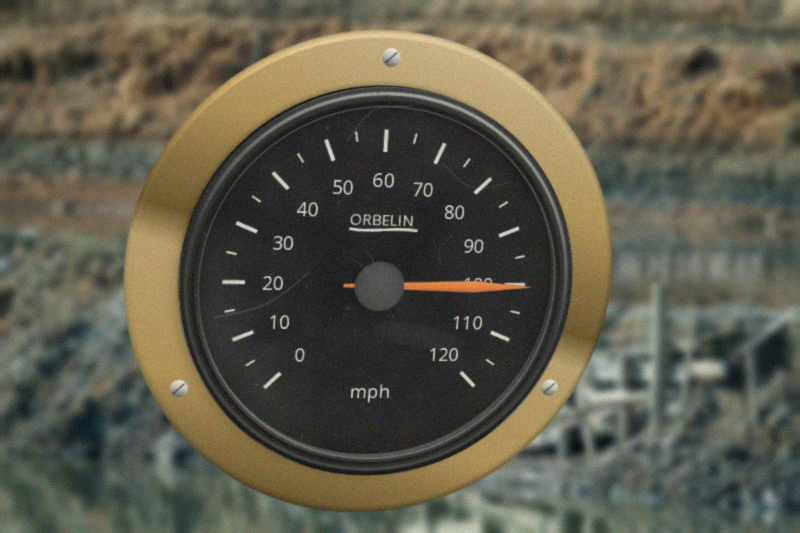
100 mph
